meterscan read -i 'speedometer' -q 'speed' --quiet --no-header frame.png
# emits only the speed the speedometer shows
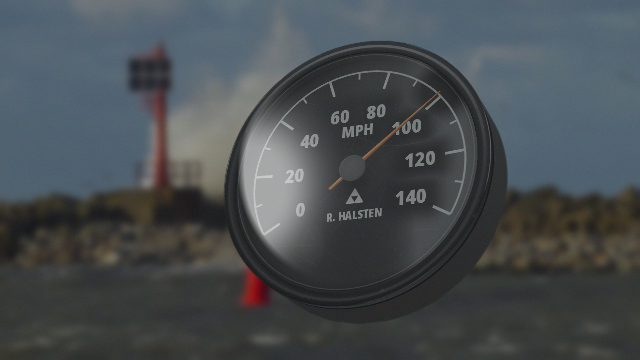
100 mph
